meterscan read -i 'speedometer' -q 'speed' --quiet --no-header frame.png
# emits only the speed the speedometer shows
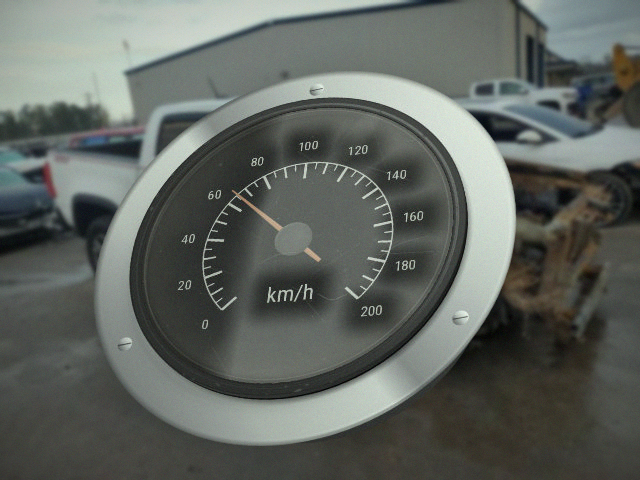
65 km/h
